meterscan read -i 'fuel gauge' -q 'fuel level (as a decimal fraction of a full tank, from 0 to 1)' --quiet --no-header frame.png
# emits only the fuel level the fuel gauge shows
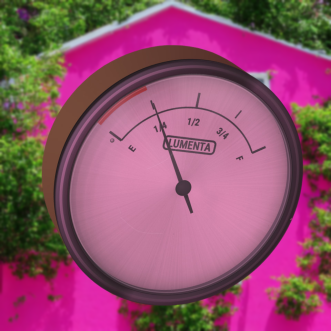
0.25
